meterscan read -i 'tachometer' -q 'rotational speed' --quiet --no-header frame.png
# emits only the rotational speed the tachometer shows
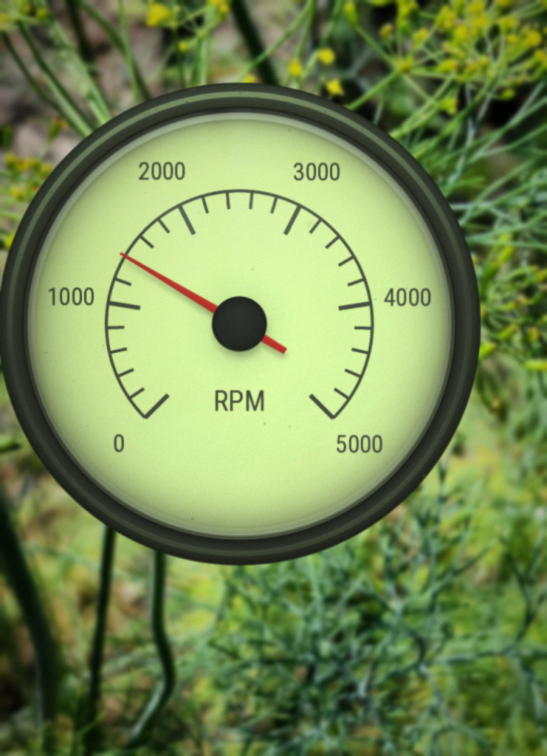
1400 rpm
